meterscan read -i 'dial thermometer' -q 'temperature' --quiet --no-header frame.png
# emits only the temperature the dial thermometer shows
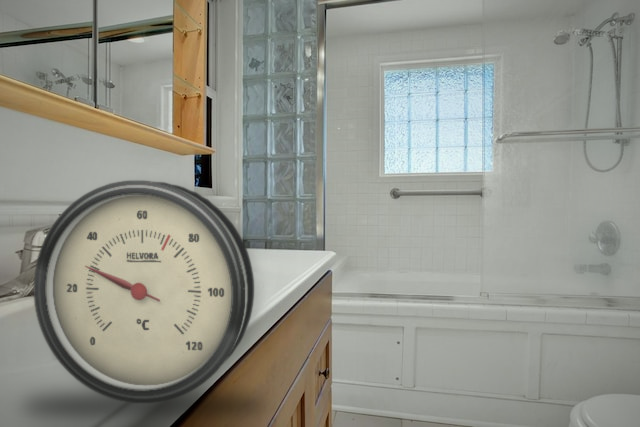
30 °C
